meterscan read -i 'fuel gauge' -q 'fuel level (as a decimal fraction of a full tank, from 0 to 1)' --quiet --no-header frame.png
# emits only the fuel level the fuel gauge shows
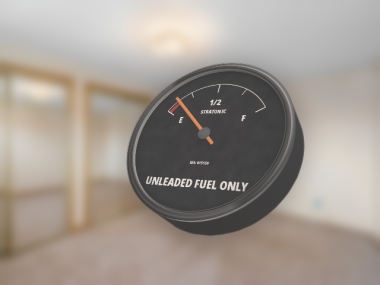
0.125
